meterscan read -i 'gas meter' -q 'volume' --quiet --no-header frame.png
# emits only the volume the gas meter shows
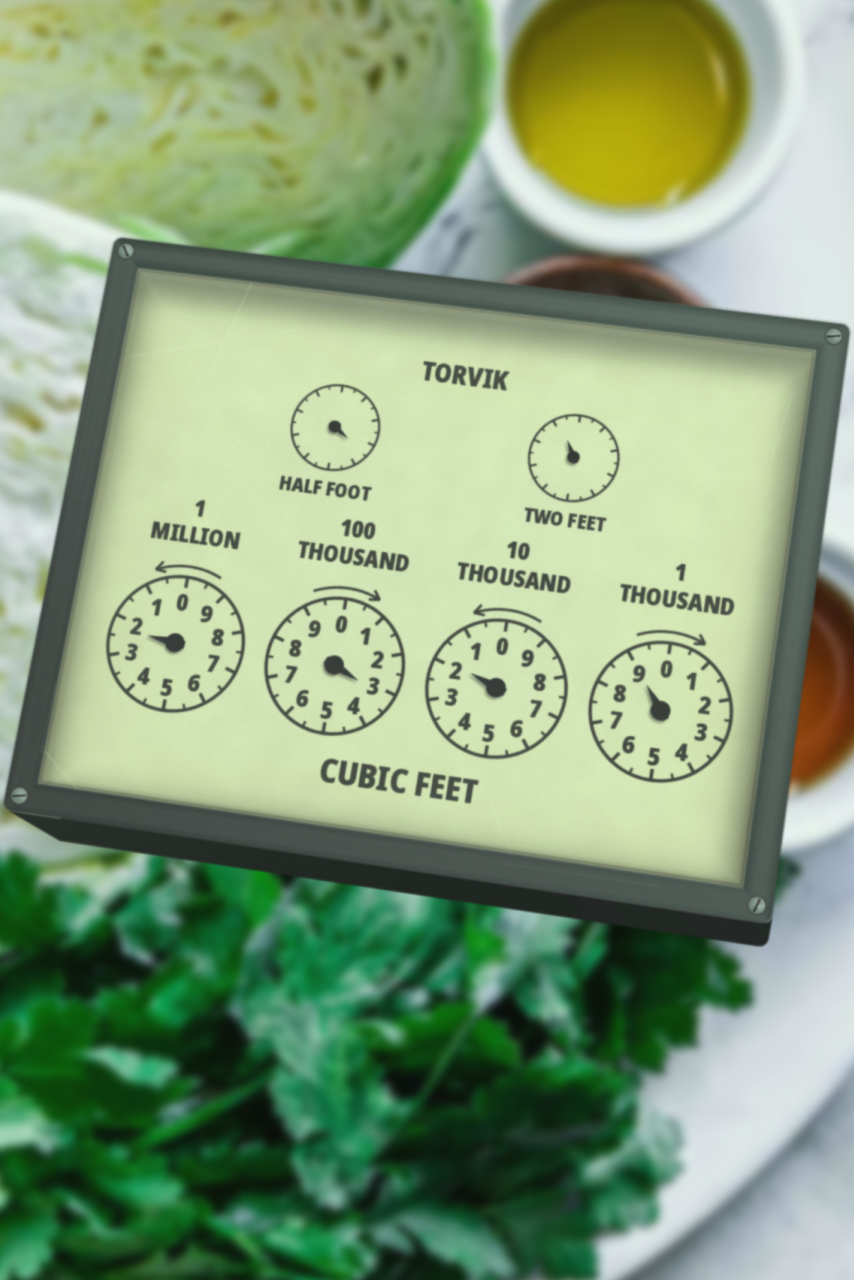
231900 ft³
